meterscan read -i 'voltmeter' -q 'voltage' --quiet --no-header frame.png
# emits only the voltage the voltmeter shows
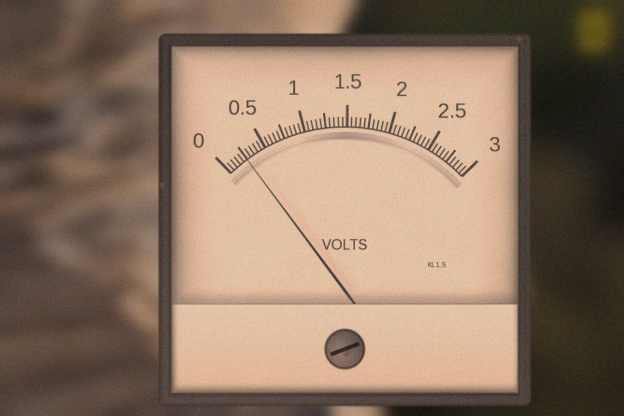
0.25 V
